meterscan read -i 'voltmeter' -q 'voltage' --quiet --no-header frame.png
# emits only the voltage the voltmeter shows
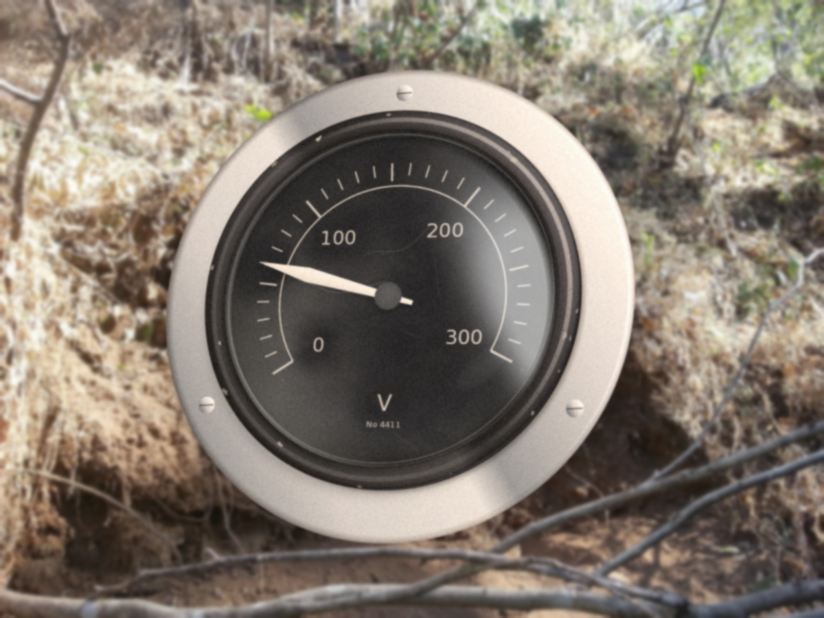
60 V
